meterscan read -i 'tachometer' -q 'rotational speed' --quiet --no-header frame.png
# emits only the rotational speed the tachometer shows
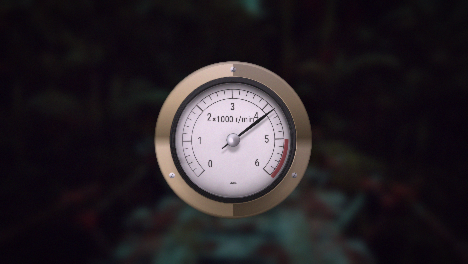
4200 rpm
